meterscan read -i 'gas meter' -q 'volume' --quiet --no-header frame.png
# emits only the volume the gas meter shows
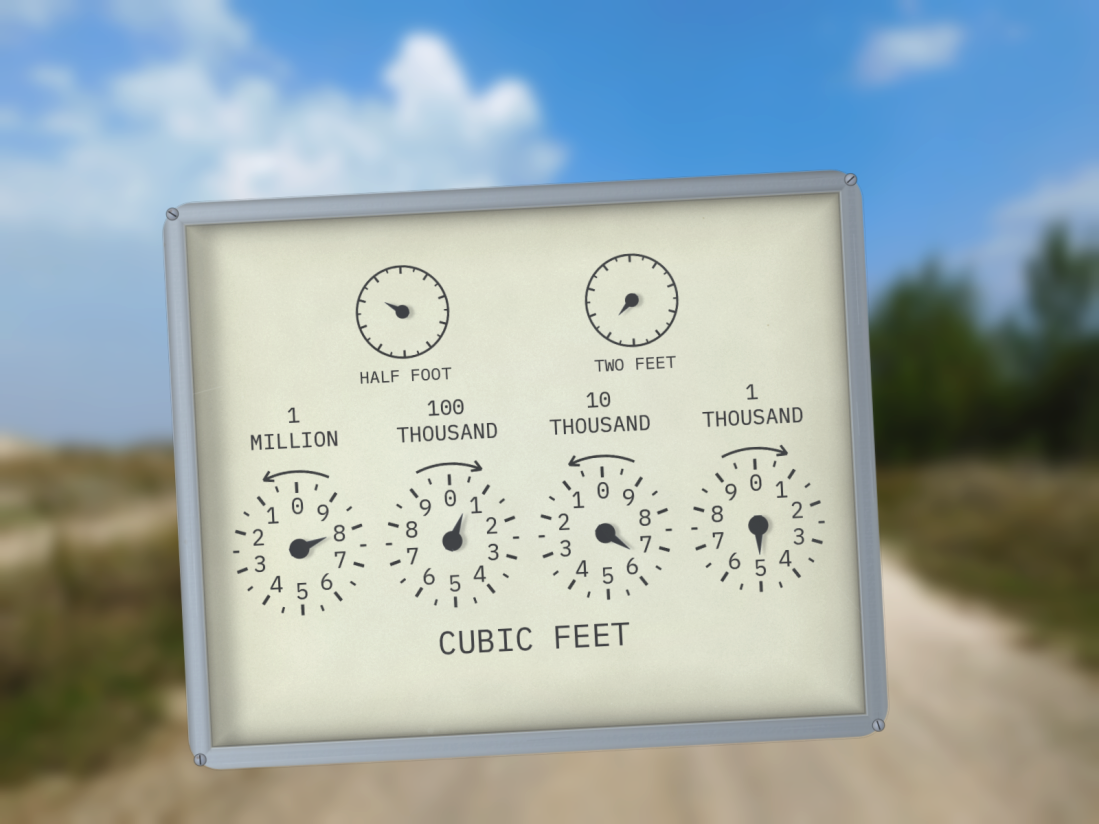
806500 ft³
